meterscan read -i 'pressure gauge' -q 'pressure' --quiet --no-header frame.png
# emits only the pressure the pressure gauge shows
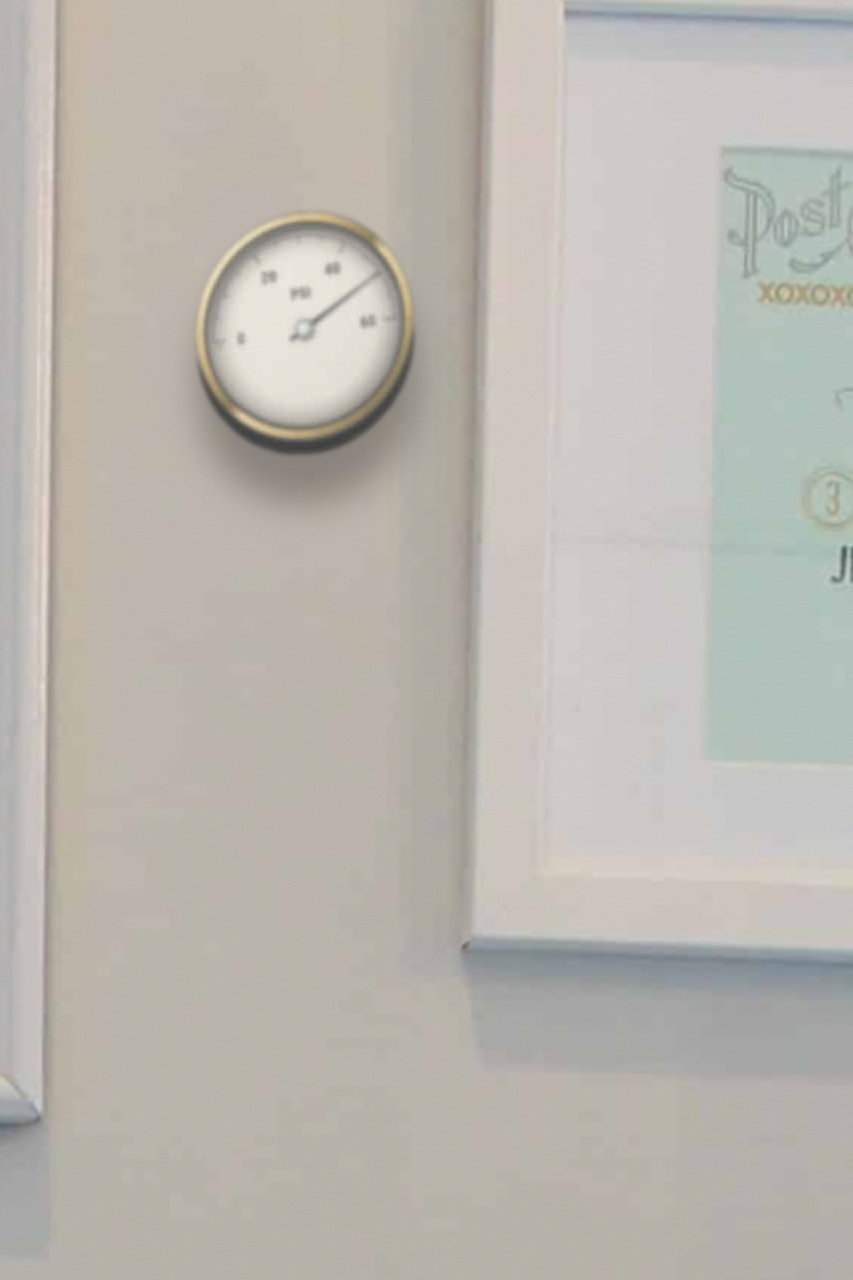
50 psi
